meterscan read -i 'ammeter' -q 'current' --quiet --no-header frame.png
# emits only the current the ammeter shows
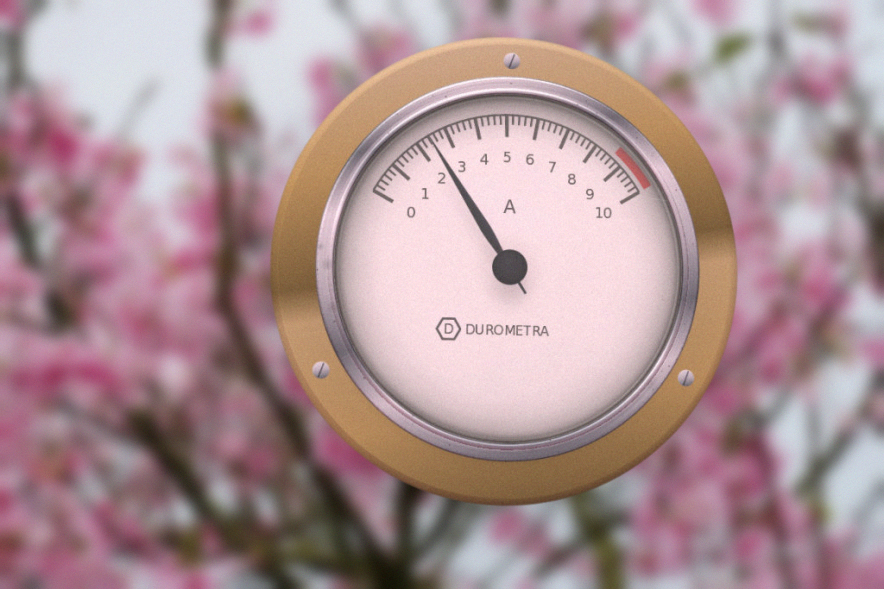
2.4 A
